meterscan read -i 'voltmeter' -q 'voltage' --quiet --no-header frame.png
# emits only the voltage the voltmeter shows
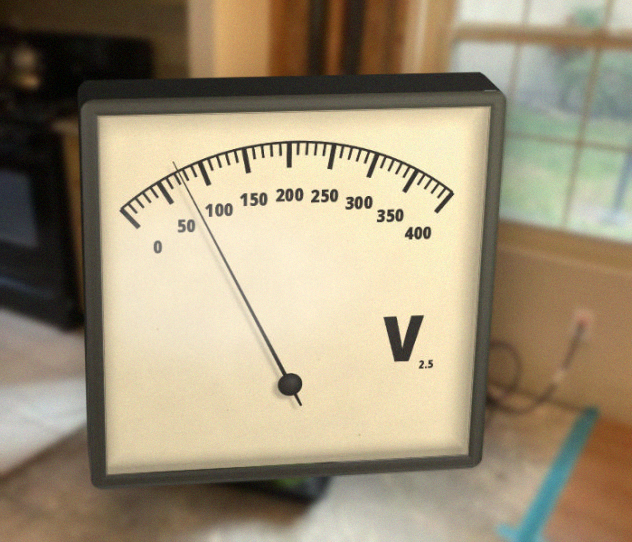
75 V
